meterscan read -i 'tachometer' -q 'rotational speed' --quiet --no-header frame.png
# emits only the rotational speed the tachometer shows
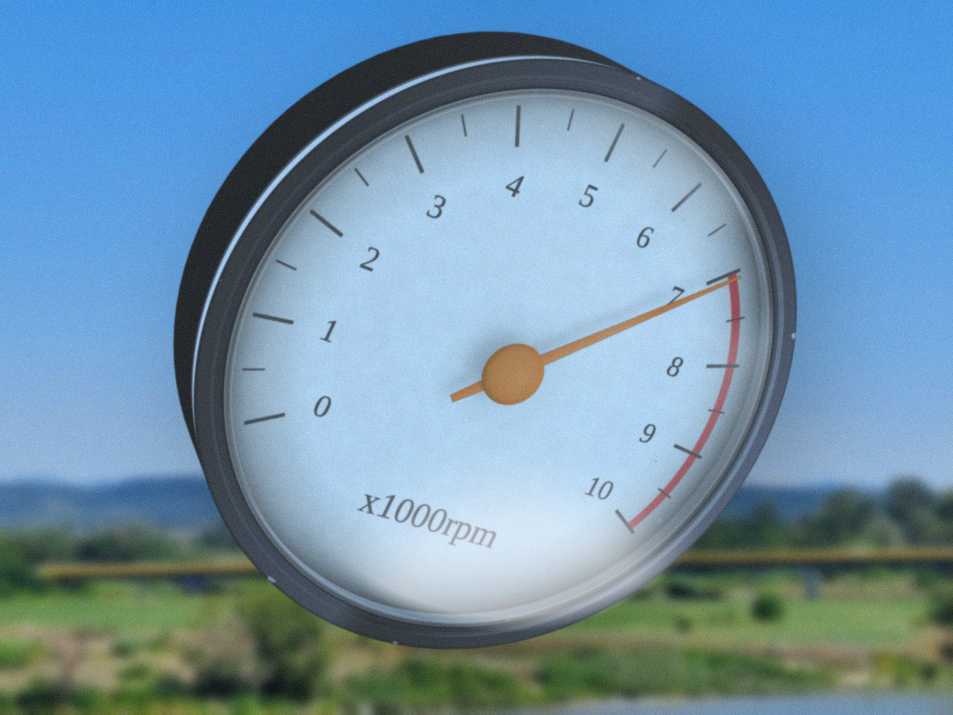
7000 rpm
